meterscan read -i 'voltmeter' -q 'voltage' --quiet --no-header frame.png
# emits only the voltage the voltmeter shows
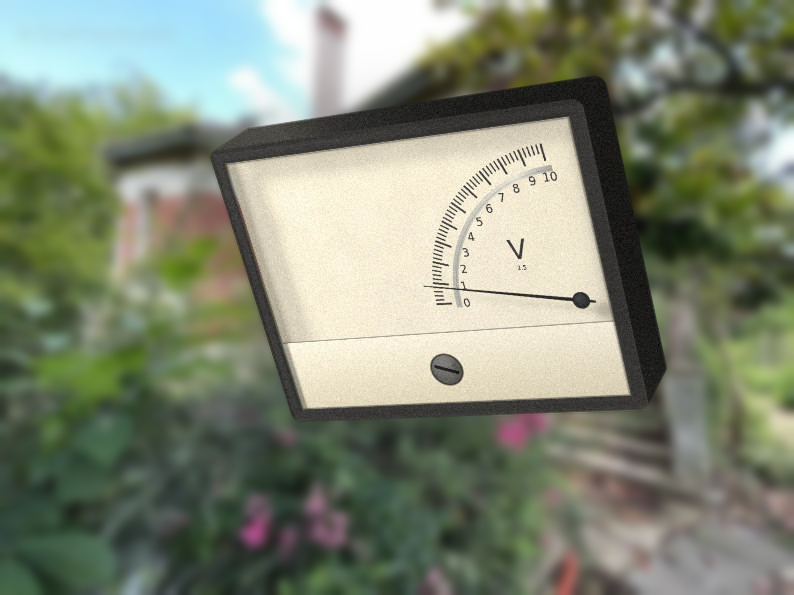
1 V
